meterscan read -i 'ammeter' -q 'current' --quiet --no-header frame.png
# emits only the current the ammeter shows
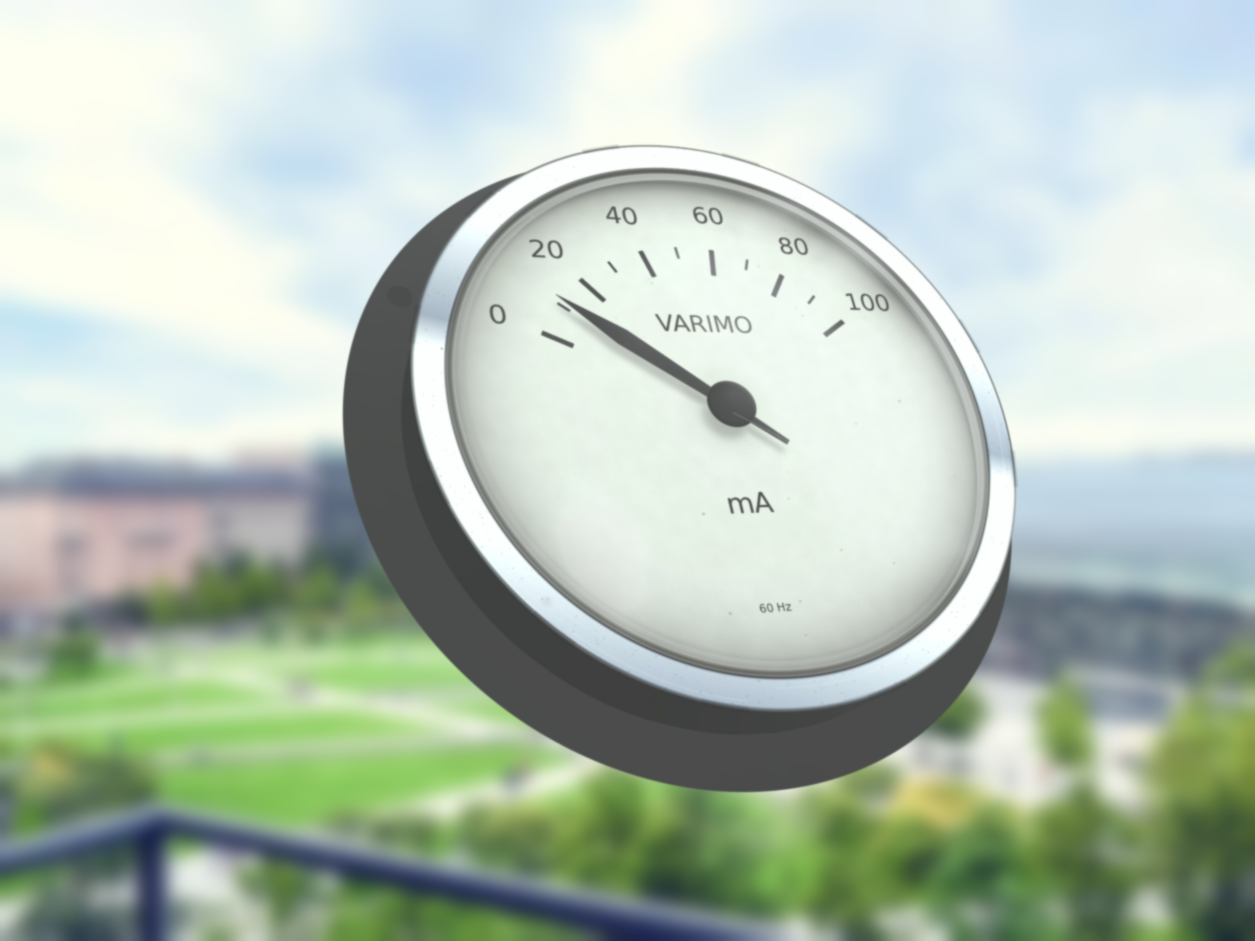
10 mA
